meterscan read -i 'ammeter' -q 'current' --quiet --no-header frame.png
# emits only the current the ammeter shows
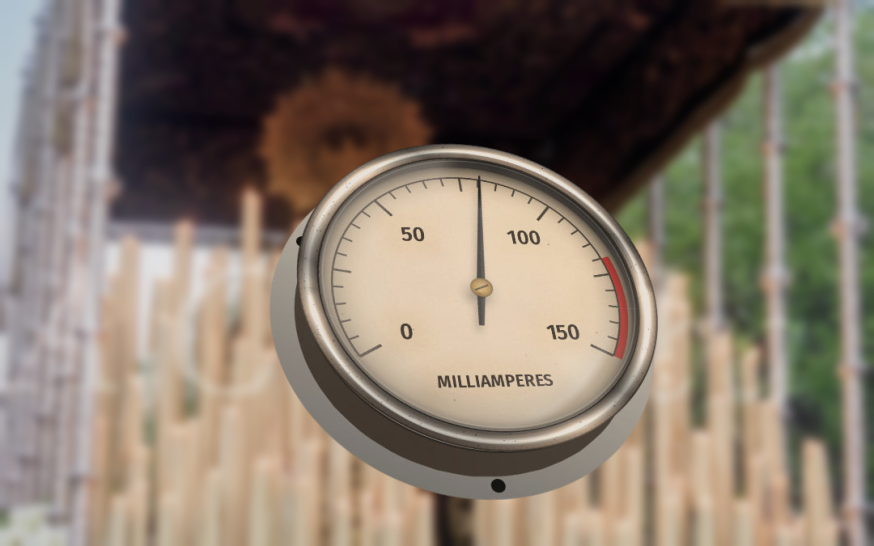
80 mA
